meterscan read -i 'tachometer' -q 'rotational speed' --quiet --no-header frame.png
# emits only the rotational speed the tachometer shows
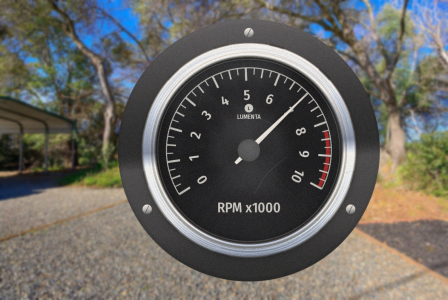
7000 rpm
